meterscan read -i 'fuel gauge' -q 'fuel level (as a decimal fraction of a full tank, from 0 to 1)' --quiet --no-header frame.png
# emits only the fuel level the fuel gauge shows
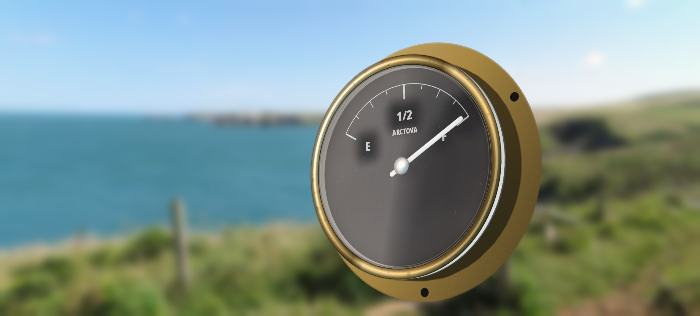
1
